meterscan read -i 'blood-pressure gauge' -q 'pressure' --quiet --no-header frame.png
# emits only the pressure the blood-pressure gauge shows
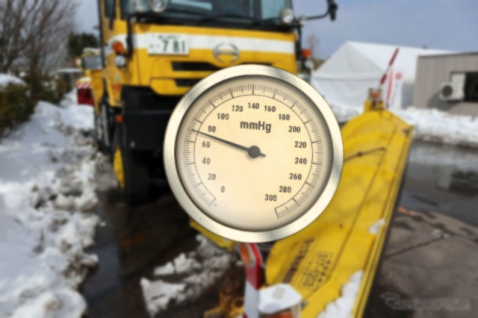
70 mmHg
